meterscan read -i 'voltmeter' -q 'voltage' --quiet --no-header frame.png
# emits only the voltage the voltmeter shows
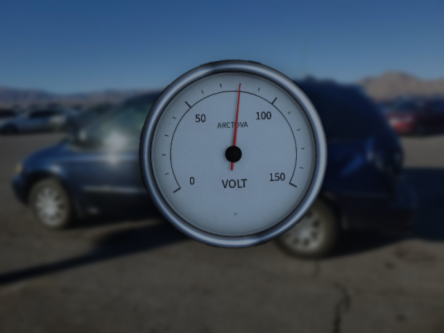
80 V
